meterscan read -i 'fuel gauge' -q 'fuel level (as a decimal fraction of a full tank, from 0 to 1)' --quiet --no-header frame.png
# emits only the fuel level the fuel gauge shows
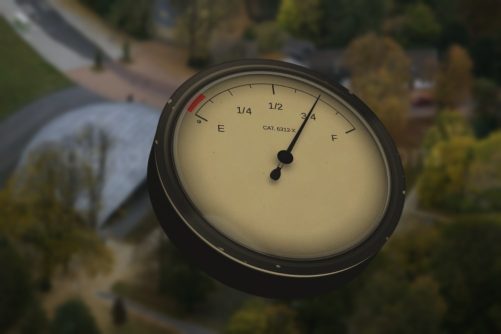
0.75
